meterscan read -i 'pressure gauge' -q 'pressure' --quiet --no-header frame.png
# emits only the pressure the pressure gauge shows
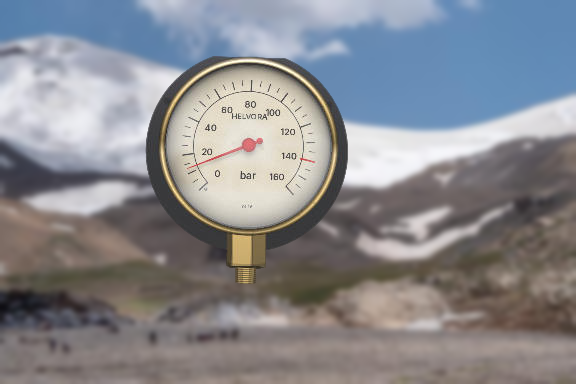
12.5 bar
